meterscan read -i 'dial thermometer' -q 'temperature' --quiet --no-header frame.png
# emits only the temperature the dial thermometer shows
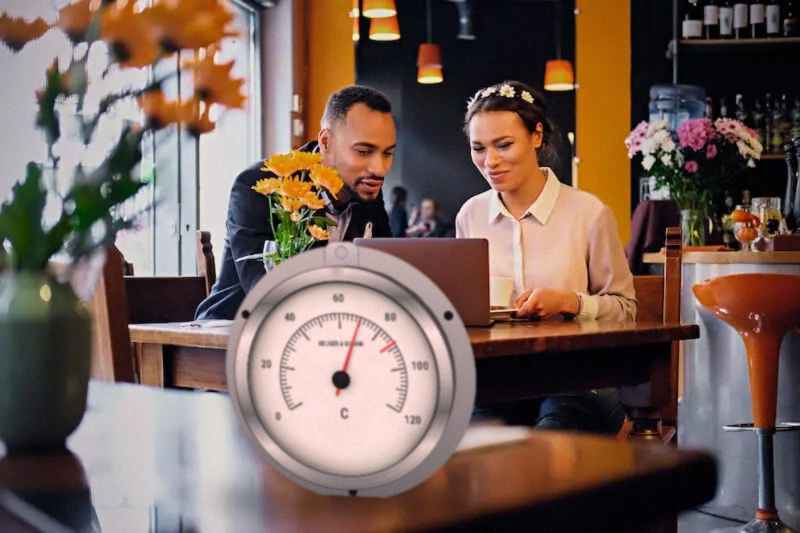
70 °C
